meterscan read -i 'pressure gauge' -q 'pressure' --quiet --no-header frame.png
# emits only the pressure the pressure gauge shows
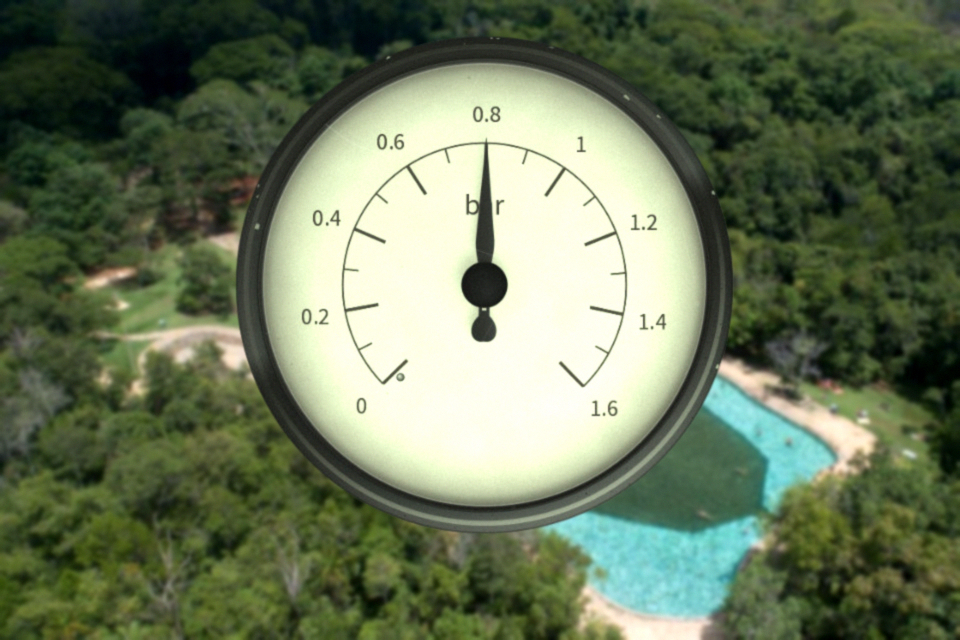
0.8 bar
